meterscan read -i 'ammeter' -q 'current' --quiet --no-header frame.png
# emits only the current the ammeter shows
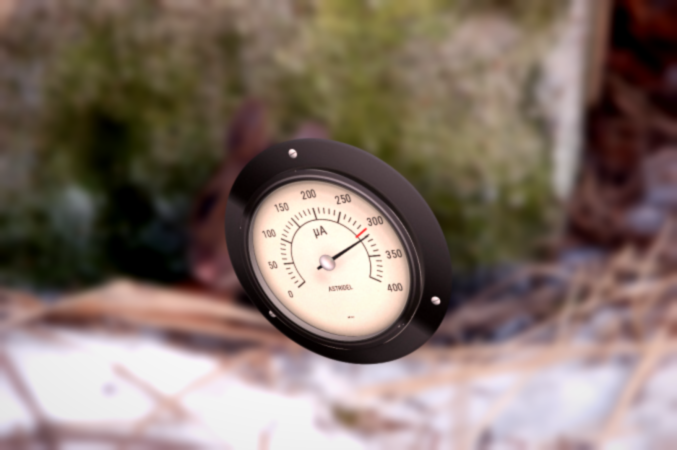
310 µA
